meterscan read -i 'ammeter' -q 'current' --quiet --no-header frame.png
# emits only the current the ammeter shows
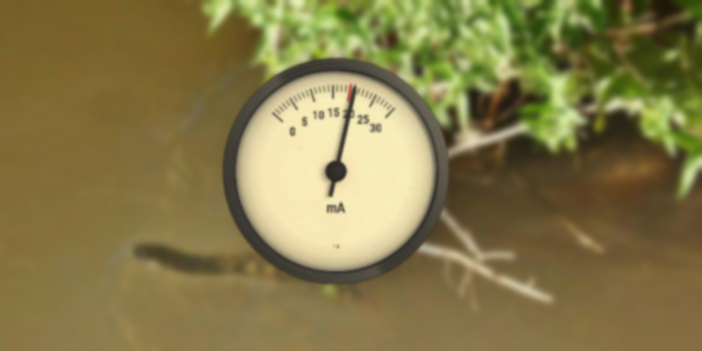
20 mA
